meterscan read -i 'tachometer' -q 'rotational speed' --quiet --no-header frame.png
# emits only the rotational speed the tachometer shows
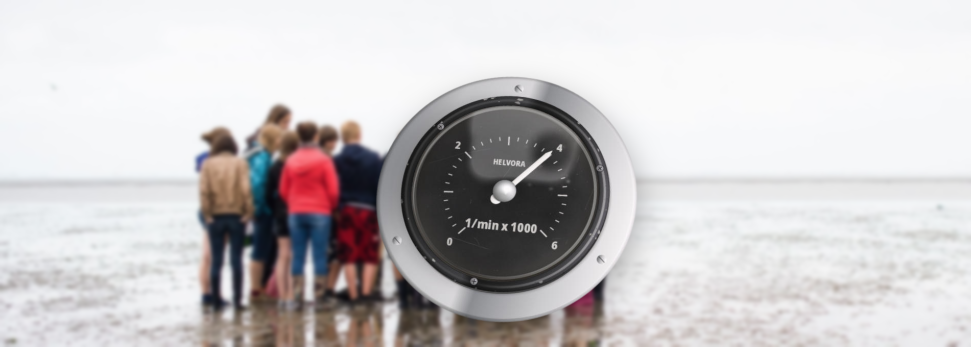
4000 rpm
